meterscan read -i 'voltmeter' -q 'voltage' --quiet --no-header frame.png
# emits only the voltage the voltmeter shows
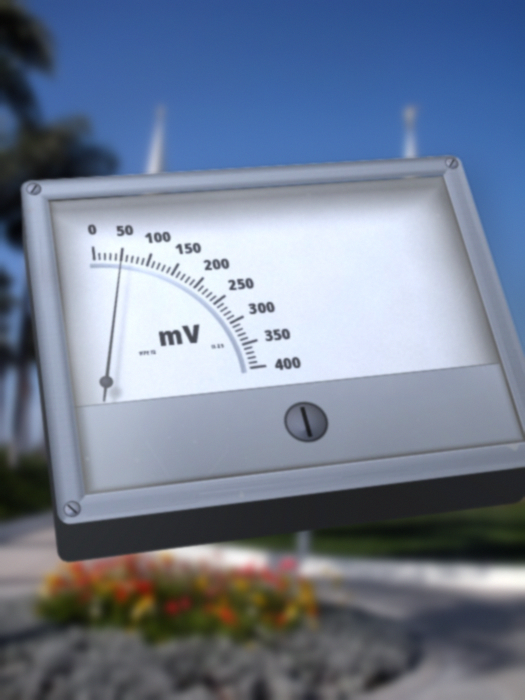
50 mV
